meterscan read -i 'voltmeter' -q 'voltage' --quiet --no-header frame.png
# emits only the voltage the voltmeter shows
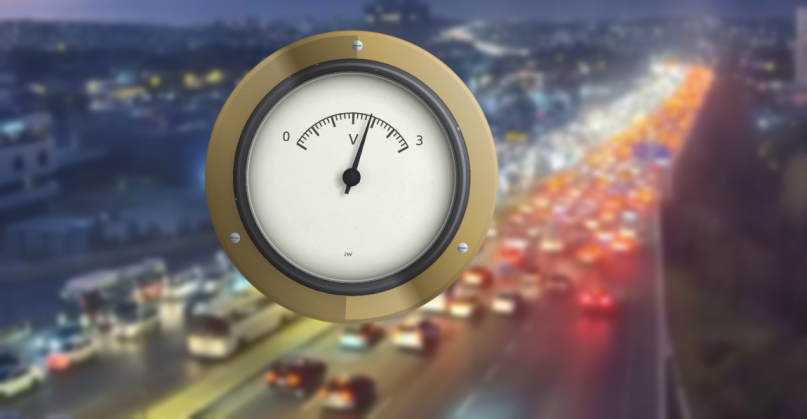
1.9 V
